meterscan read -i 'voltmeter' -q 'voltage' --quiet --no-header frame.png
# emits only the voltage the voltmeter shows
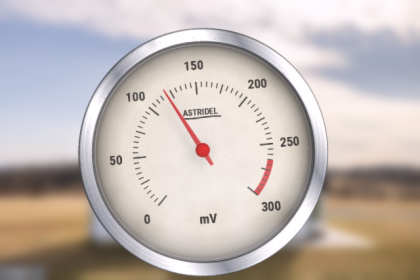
120 mV
